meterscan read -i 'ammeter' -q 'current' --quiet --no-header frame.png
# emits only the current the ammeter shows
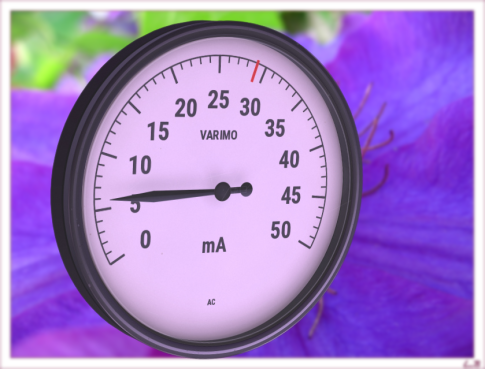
6 mA
